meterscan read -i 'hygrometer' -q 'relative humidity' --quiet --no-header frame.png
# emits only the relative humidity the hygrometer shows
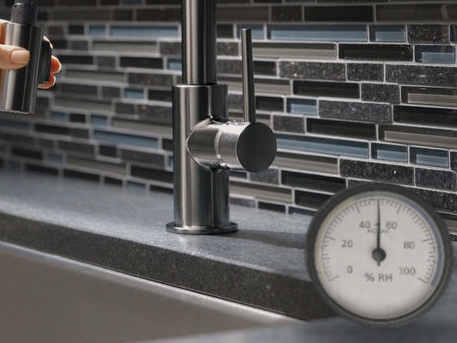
50 %
